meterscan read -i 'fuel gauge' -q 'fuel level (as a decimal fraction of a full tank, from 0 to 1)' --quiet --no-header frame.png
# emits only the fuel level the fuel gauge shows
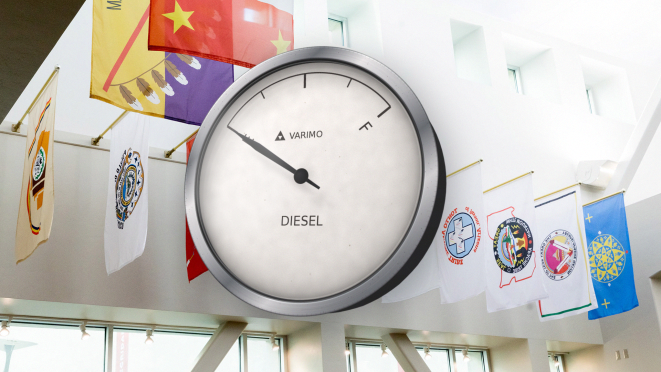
0
